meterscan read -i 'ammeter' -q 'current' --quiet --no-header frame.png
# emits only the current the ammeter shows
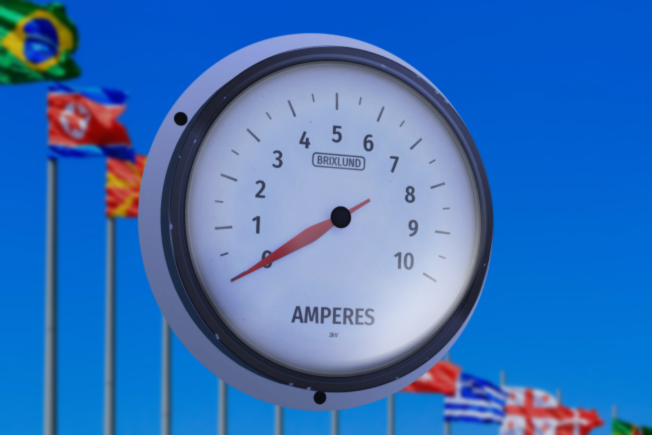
0 A
